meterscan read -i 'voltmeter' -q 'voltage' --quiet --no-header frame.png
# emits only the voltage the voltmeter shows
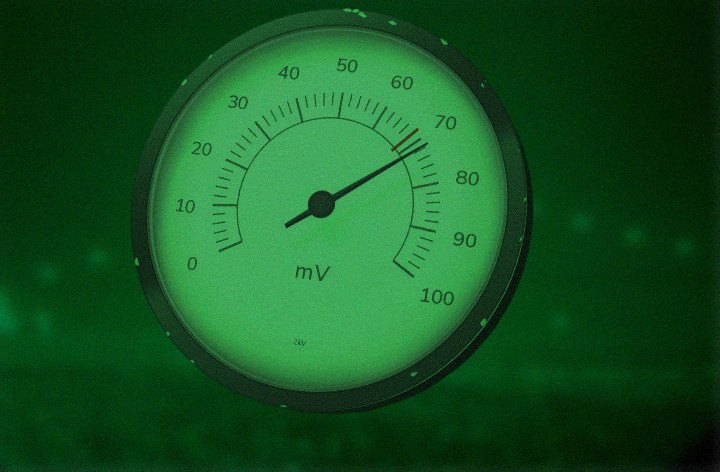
72 mV
